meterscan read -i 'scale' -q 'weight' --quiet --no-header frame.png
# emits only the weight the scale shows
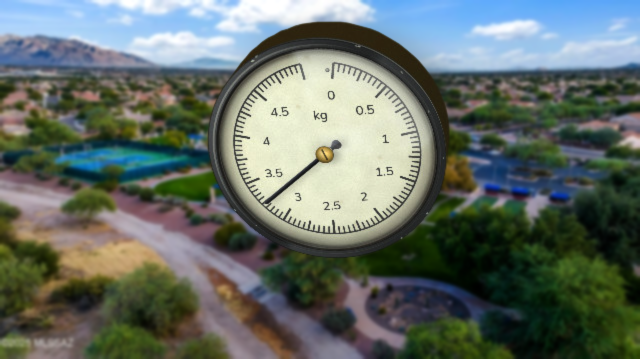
3.25 kg
